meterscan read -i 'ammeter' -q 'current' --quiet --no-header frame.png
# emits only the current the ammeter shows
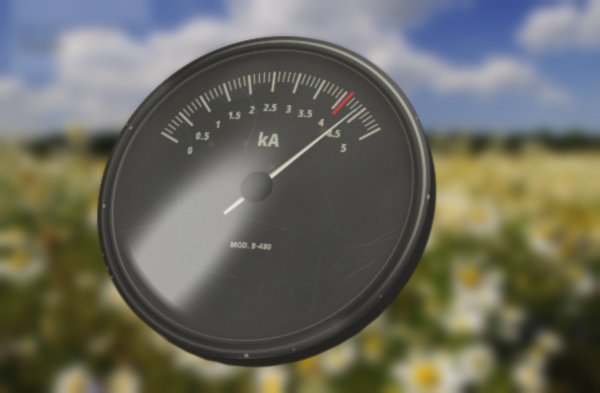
4.5 kA
